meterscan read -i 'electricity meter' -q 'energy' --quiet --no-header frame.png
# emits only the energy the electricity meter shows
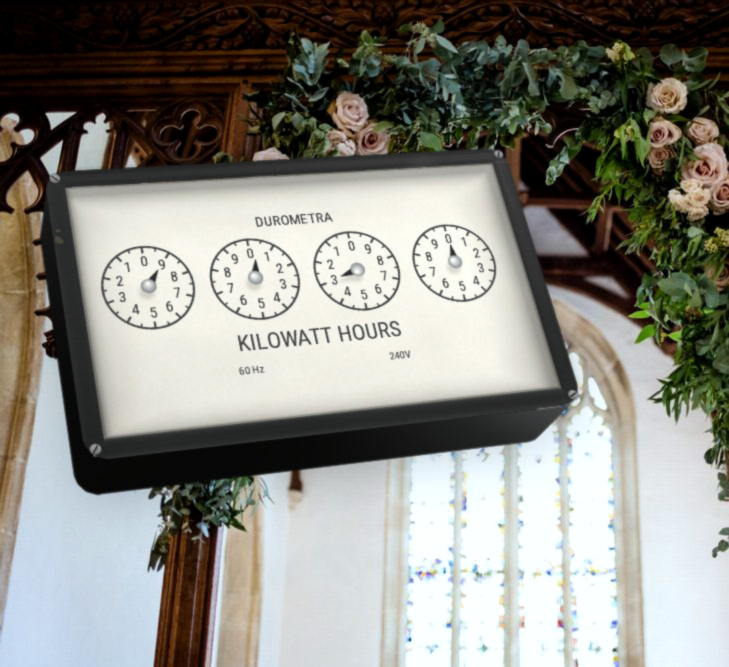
9030 kWh
